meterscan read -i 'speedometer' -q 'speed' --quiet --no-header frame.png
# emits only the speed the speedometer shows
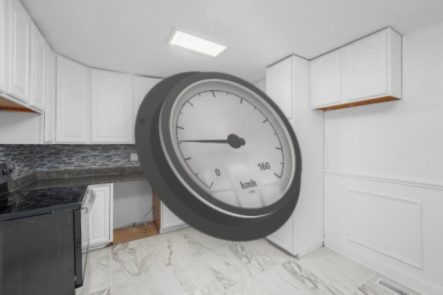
30 km/h
